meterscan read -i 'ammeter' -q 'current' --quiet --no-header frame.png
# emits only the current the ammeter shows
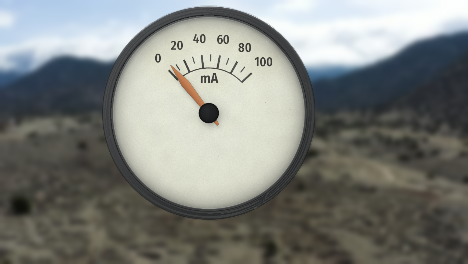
5 mA
